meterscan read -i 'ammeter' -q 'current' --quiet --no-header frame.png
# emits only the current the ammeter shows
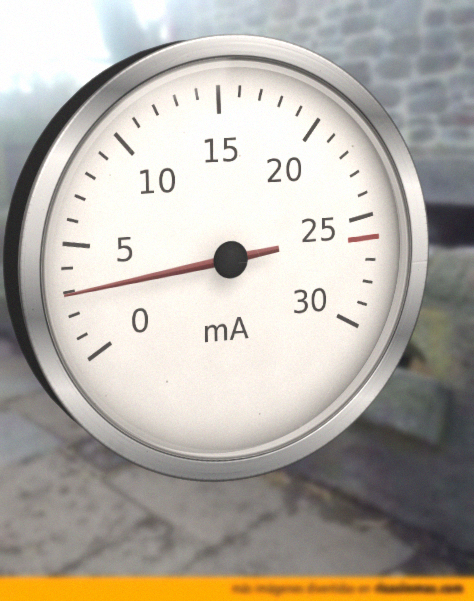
3 mA
